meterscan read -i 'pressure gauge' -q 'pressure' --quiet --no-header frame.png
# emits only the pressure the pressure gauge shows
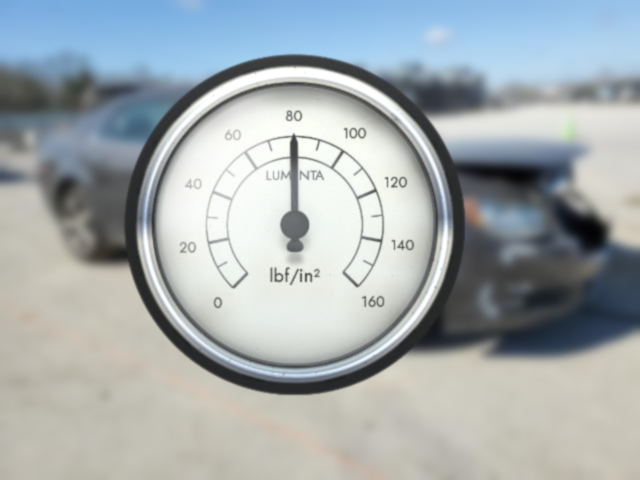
80 psi
